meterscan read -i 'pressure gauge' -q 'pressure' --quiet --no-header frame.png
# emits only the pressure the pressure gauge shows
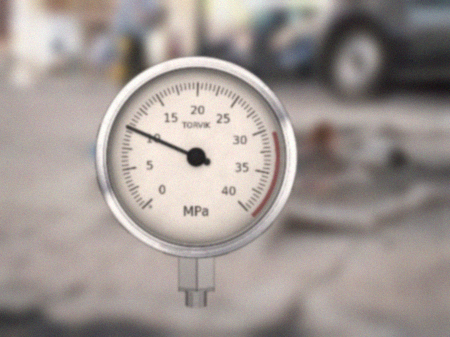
10 MPa
